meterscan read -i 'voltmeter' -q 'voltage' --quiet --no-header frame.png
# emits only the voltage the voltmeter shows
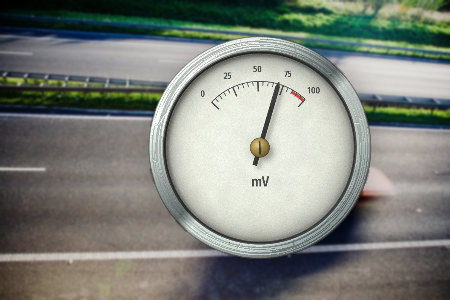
70 mV
